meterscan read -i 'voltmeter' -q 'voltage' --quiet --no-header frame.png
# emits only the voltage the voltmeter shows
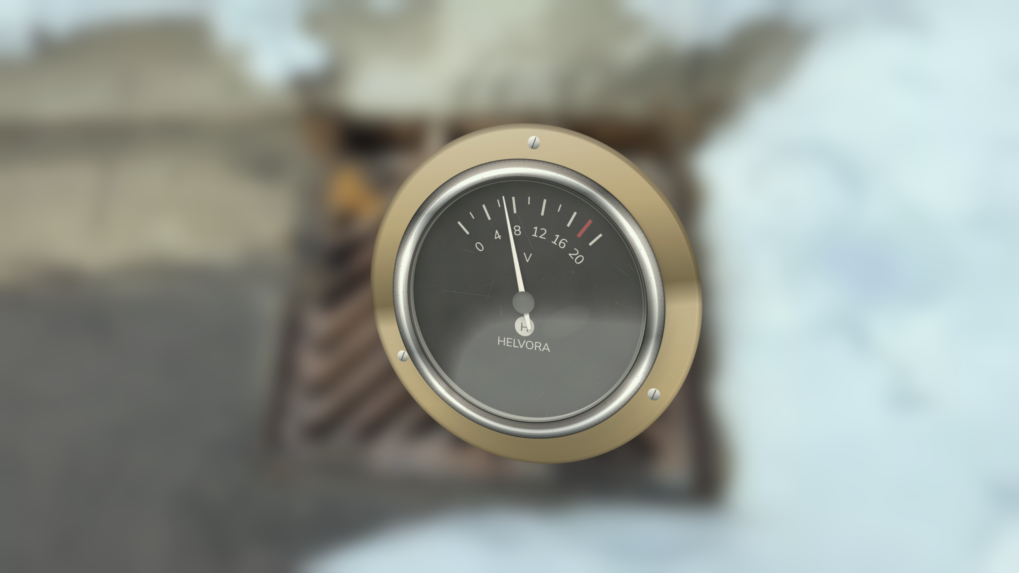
7 V
